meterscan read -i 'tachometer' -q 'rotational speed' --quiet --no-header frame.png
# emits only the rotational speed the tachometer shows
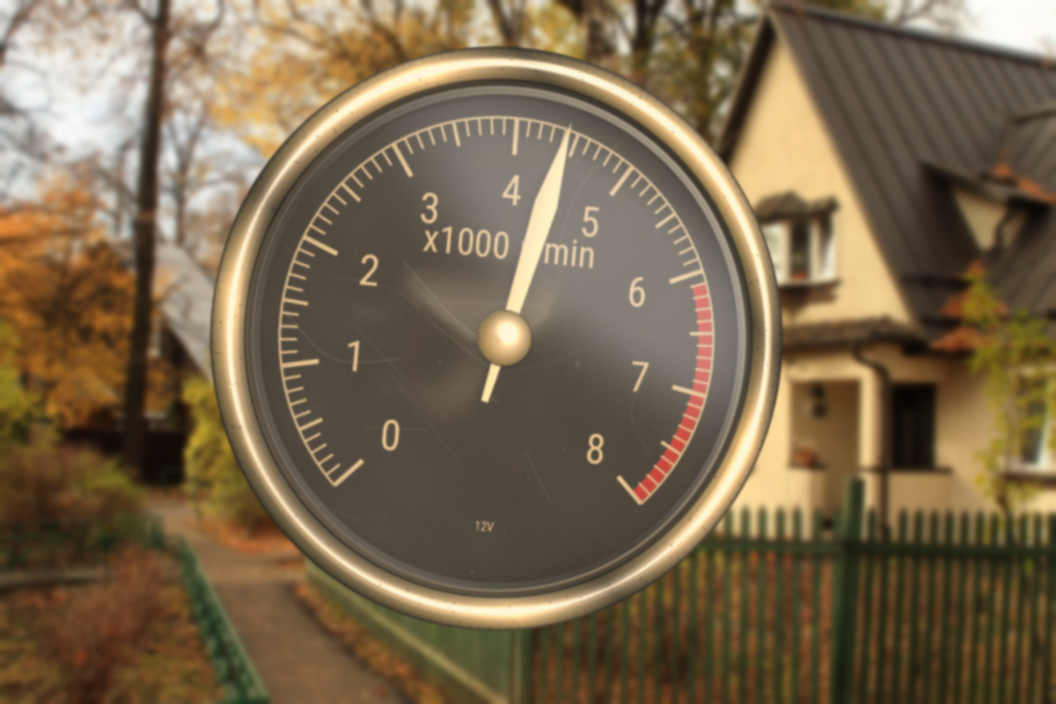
4400 rpm
